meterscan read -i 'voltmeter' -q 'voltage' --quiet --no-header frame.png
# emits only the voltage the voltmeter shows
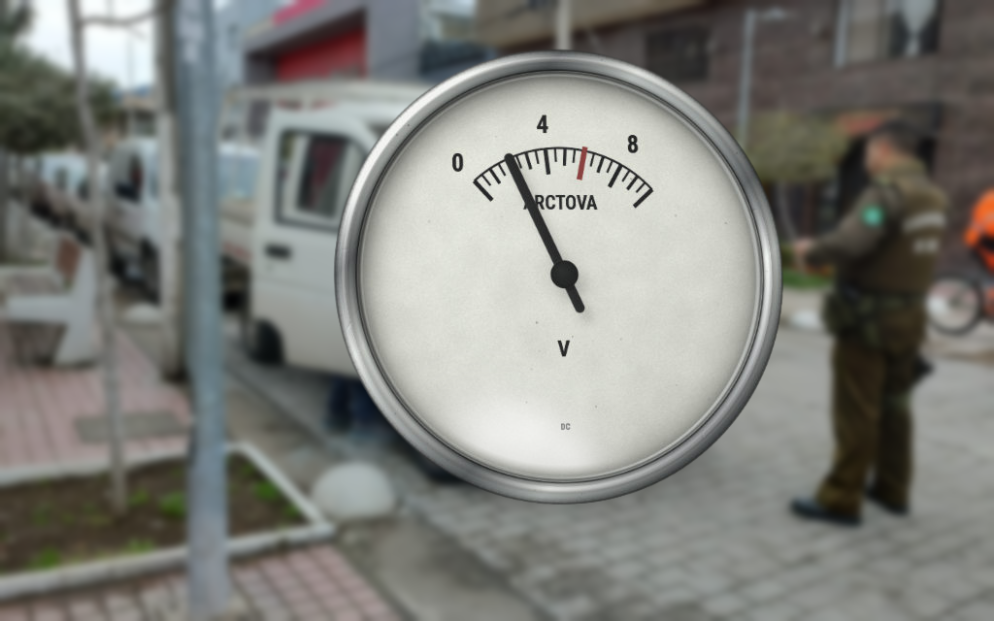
2 V
